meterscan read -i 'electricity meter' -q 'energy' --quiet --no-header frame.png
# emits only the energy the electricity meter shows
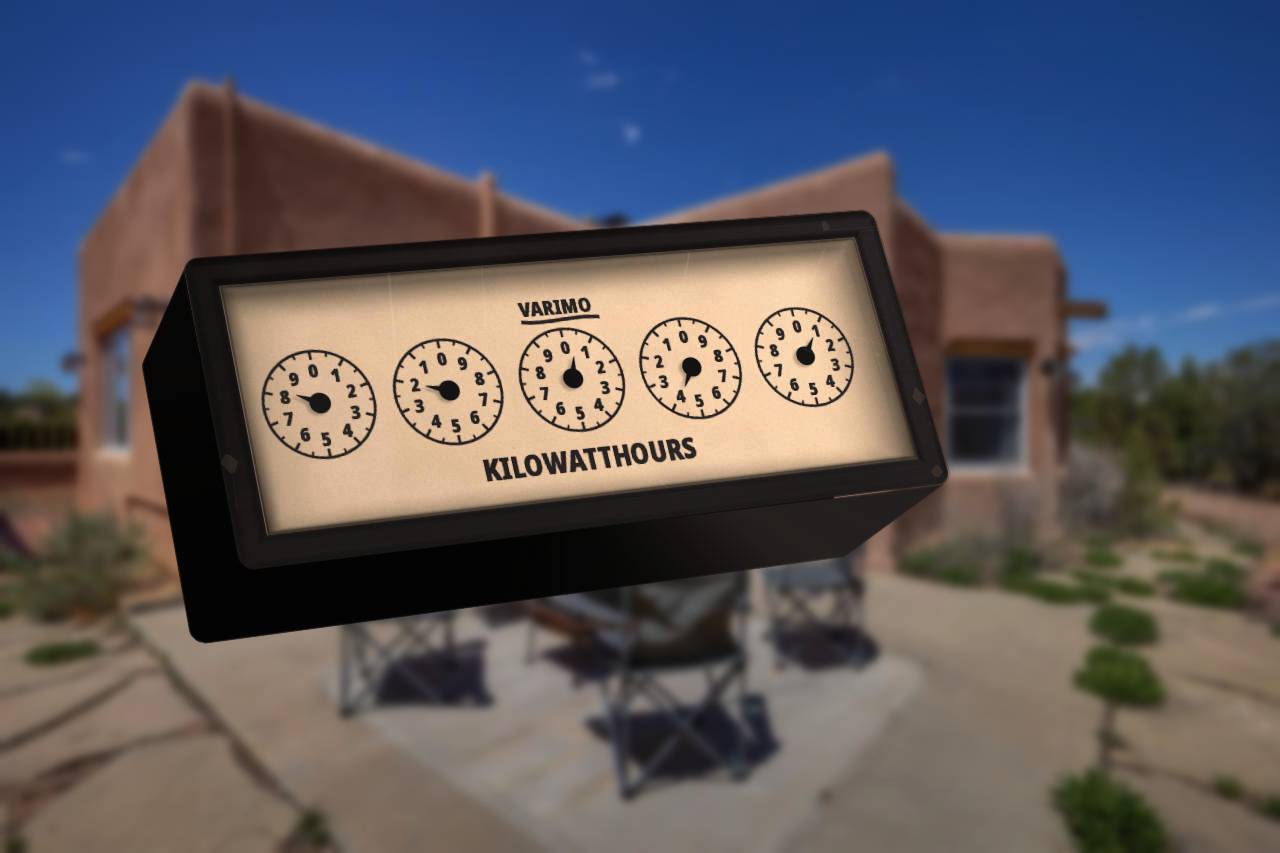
82041 kWh
